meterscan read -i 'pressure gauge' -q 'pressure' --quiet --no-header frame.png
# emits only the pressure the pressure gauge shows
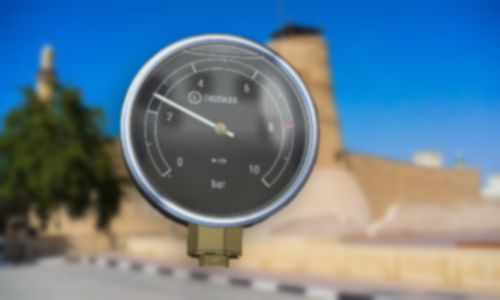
2.5 bar
